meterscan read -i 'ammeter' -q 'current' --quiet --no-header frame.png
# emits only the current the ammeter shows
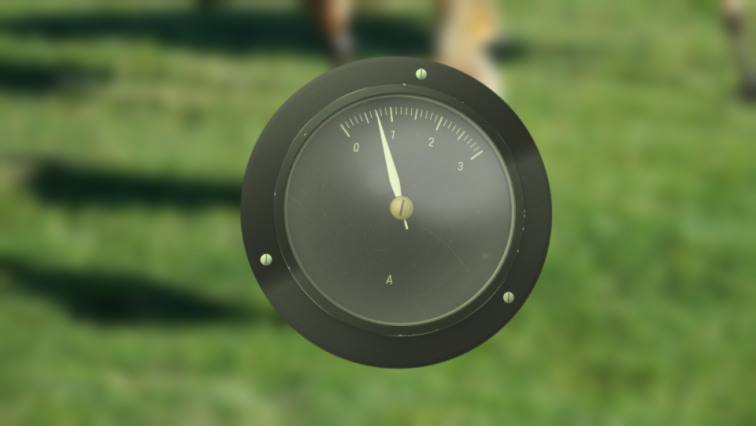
0.7 A
